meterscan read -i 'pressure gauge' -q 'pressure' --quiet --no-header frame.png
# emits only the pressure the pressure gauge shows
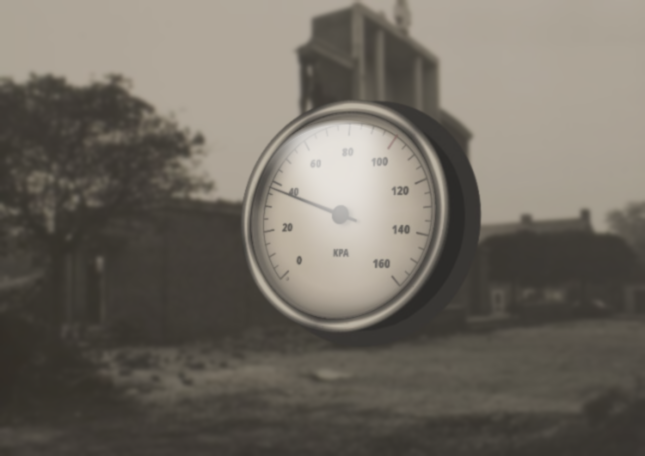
37.5 kPa
